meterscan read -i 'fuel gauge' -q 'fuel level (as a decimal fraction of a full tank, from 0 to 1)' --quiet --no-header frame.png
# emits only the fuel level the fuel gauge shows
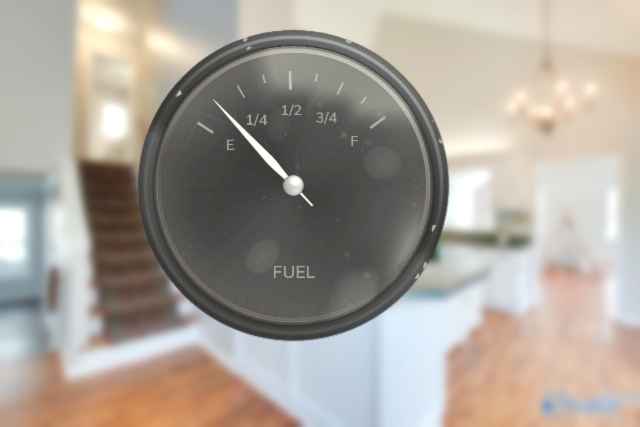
0.125
